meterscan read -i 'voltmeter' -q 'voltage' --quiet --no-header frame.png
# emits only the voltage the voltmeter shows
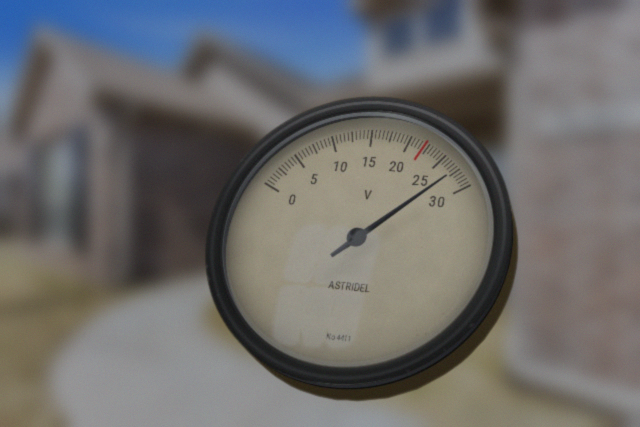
27.5 V
